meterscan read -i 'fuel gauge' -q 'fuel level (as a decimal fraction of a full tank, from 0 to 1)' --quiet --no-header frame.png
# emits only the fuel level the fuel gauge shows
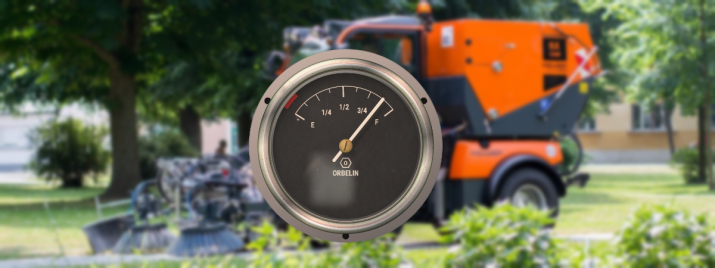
0.875
